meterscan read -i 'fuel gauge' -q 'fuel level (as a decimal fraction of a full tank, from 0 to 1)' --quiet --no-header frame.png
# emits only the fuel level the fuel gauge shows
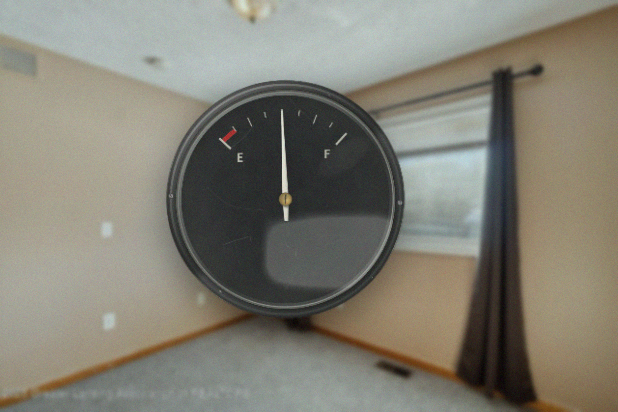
0.5
